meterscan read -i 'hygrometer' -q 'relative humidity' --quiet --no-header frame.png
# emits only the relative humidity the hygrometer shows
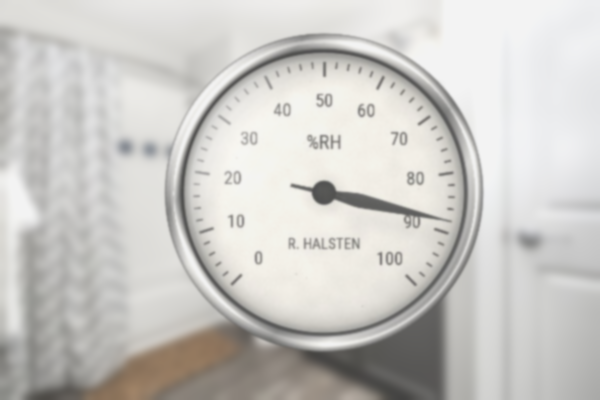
88 %
